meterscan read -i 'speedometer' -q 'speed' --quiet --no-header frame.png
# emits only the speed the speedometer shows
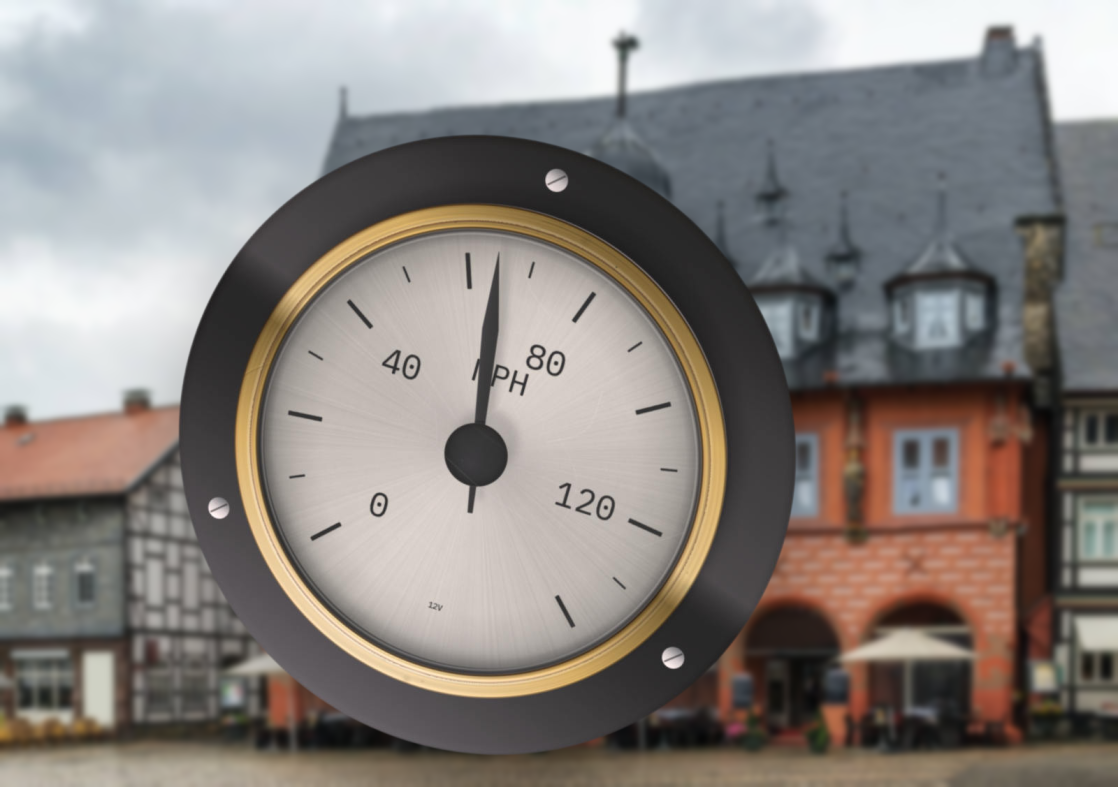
65 mph
